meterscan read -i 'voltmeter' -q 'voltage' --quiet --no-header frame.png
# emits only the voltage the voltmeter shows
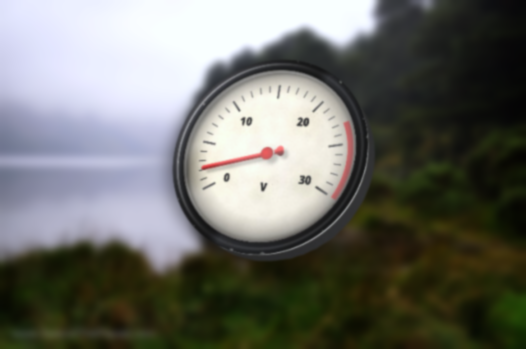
2 V
